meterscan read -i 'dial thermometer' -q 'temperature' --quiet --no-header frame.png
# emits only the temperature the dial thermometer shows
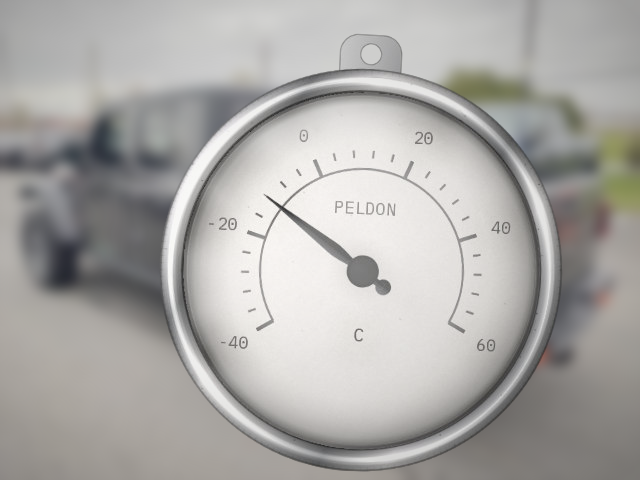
-12 °C
